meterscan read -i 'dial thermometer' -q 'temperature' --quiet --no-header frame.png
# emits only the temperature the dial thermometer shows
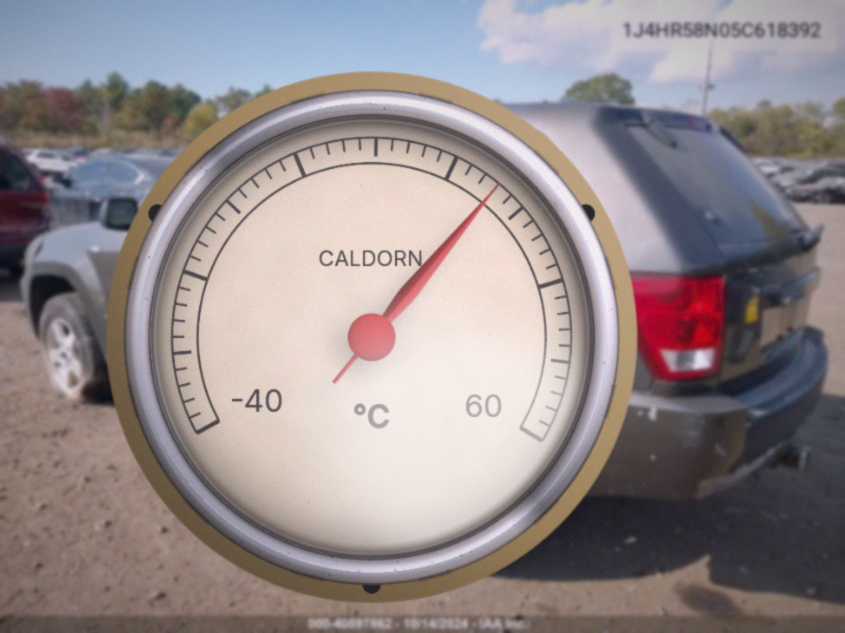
26 °C
